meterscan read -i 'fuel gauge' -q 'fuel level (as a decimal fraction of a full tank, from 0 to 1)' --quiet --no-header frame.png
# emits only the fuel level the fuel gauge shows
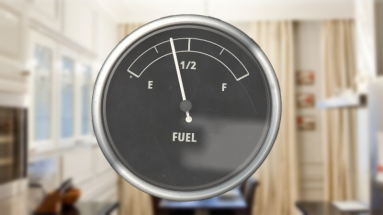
0.375
